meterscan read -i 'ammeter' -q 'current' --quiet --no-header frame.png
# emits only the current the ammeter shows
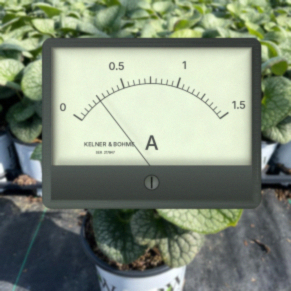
0.25 A
